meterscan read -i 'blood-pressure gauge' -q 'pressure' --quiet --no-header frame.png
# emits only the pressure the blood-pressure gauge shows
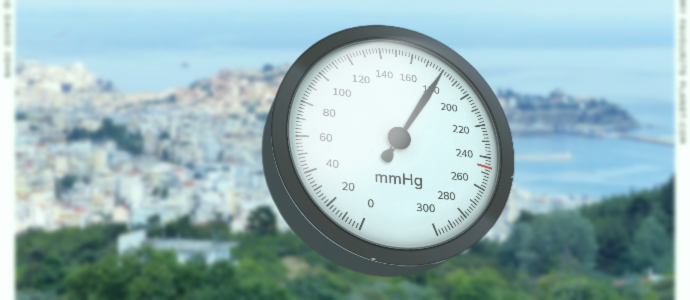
180 mmHg
